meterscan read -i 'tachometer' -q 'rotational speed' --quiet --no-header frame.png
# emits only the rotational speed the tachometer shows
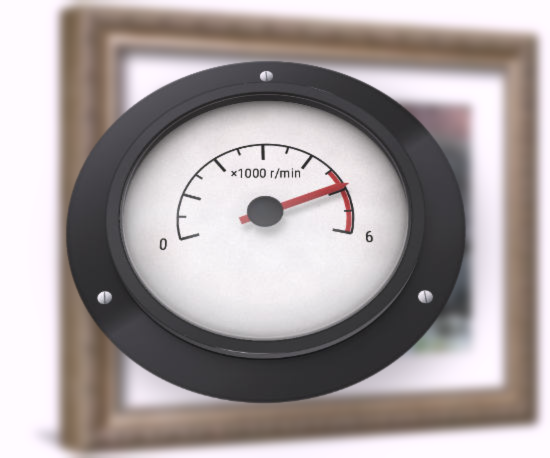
5000 rpm
